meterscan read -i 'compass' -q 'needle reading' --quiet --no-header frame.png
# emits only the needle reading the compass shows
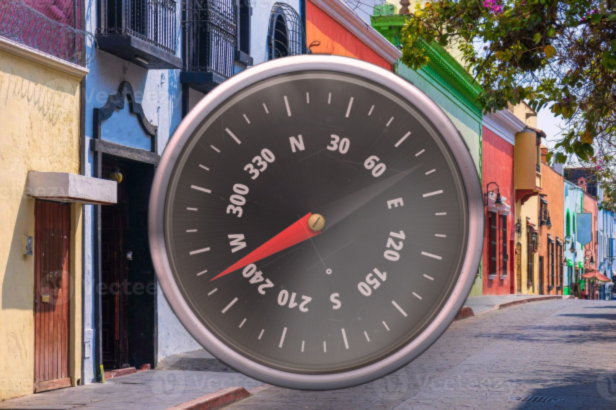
255 °
